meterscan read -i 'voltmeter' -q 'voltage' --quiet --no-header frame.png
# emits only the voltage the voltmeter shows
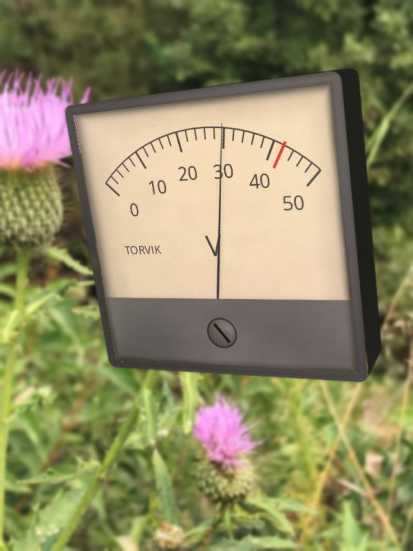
30 V
